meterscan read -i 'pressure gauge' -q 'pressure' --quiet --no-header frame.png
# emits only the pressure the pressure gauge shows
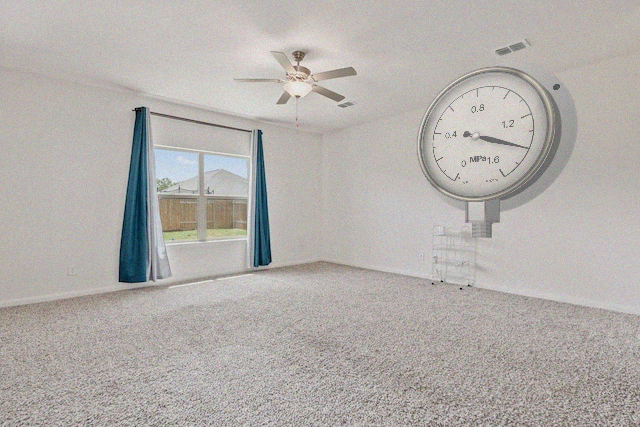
1.4 MPa
